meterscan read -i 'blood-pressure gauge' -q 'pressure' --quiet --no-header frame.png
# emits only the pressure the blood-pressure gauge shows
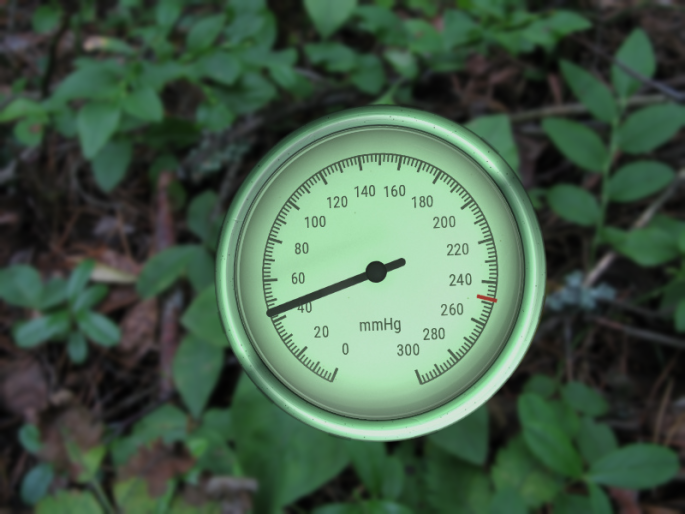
44 mmHg
